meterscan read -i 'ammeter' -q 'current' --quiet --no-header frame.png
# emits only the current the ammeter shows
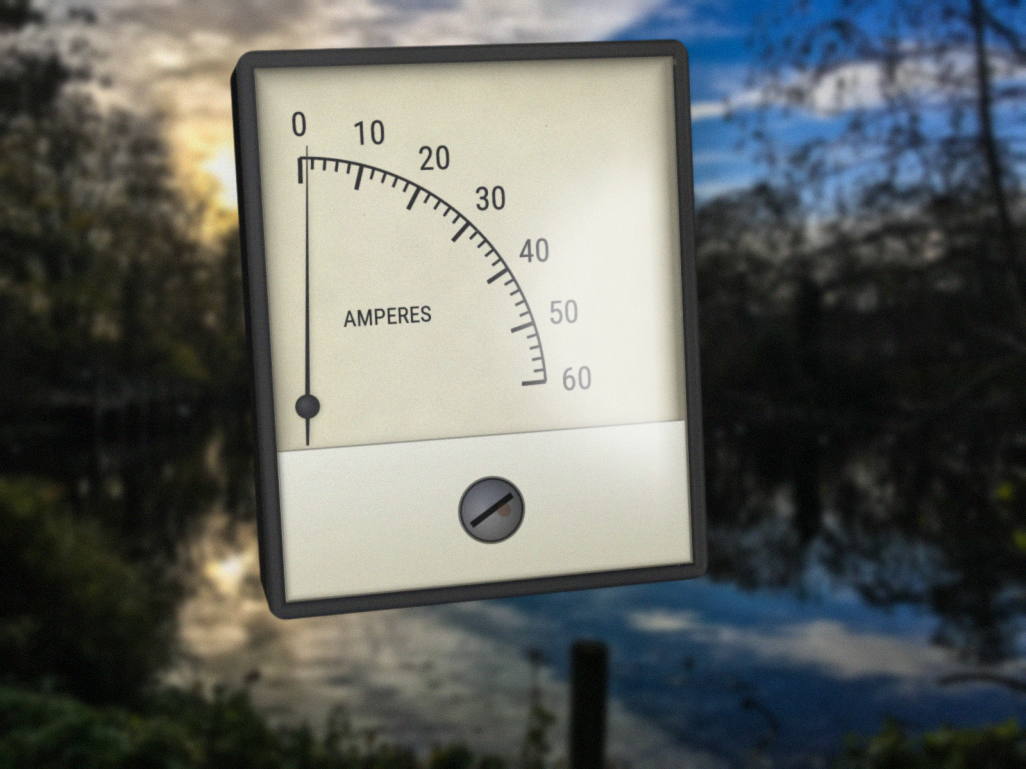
1 A
